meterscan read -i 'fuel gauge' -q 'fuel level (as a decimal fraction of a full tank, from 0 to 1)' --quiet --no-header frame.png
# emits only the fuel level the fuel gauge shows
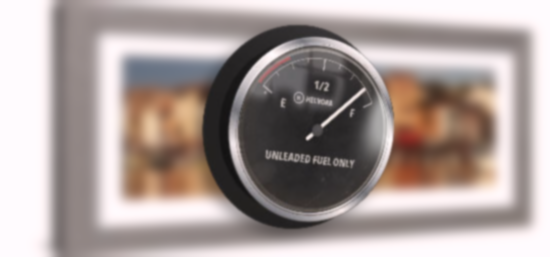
0.875
